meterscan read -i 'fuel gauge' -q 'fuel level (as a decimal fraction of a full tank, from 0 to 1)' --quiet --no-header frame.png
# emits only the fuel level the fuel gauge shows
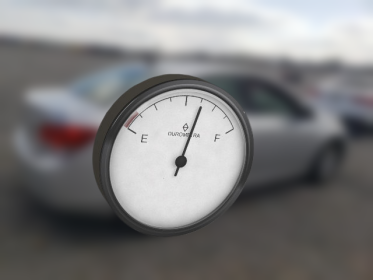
0.625
